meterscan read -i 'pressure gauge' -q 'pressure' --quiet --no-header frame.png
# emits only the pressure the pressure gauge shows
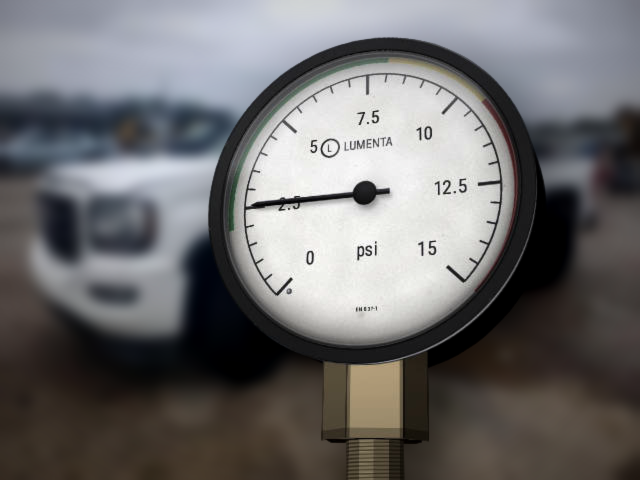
2.5 psi
